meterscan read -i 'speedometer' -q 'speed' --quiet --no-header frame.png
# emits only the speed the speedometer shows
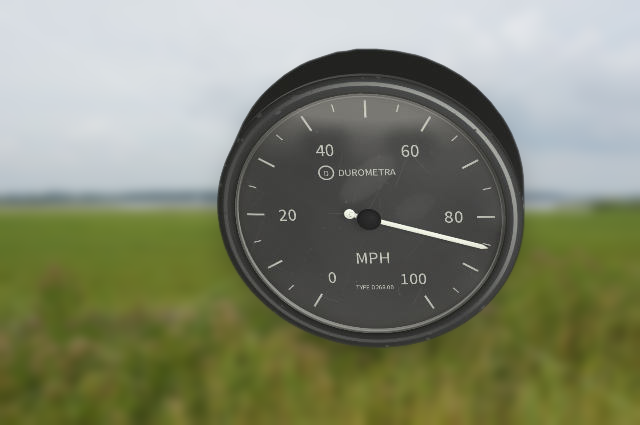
85 mph
